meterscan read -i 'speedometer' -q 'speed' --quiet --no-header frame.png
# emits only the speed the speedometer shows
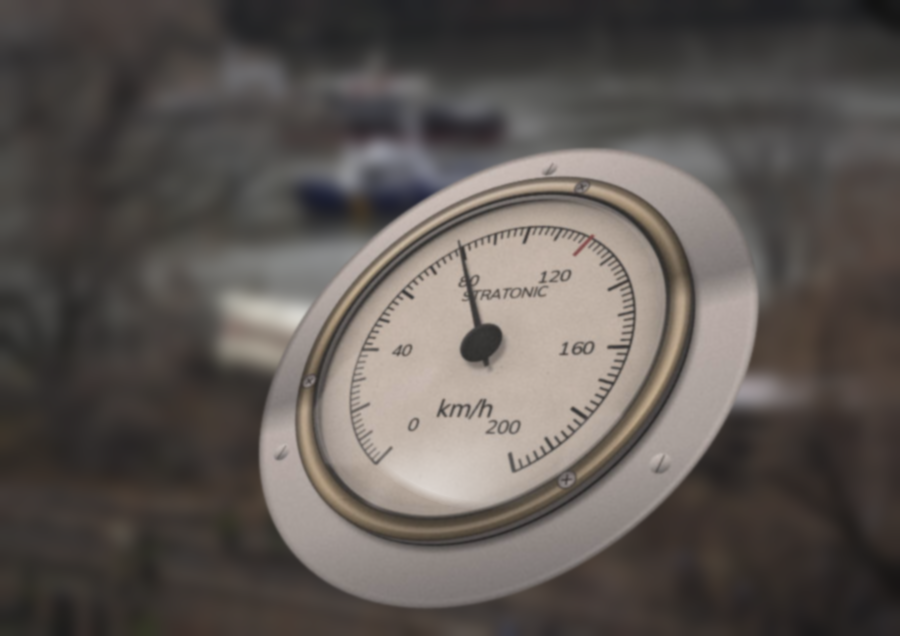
80 km/h
